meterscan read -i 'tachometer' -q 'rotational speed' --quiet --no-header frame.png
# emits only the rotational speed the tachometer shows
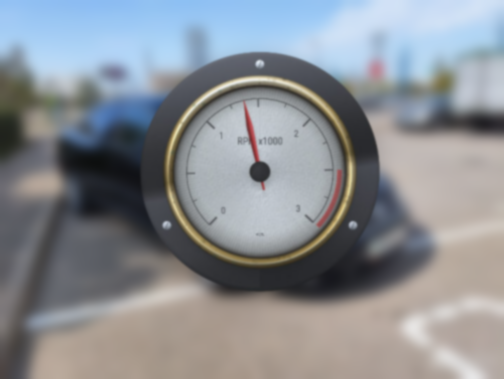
1375 rpm
